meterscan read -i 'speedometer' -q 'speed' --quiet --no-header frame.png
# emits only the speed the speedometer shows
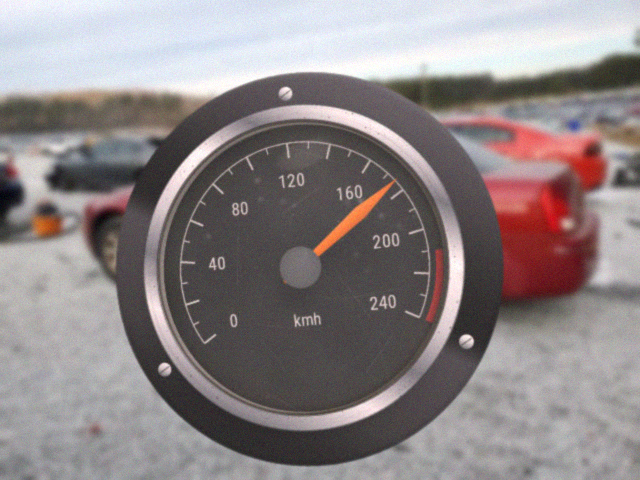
175 km/h
